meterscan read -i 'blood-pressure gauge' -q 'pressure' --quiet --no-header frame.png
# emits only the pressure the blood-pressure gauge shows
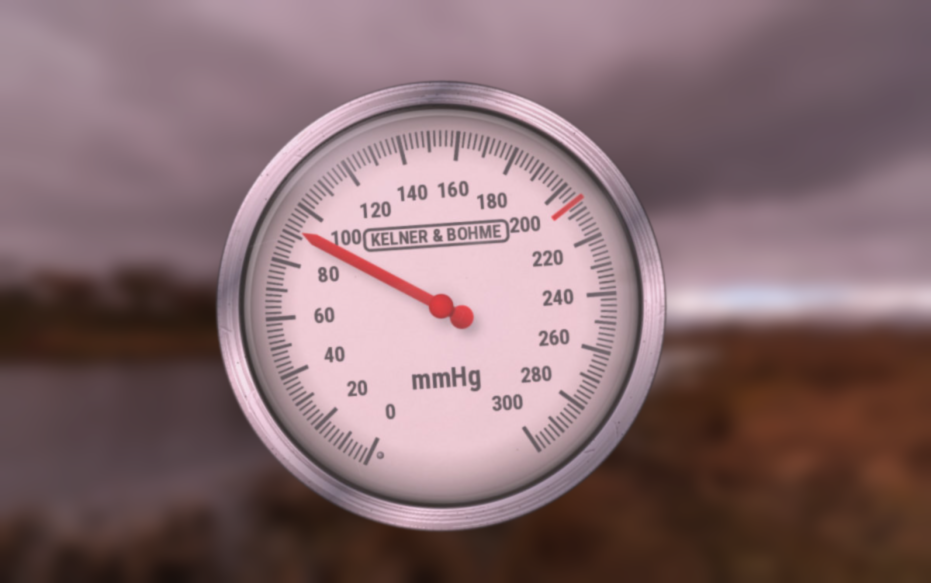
92 mmHg
